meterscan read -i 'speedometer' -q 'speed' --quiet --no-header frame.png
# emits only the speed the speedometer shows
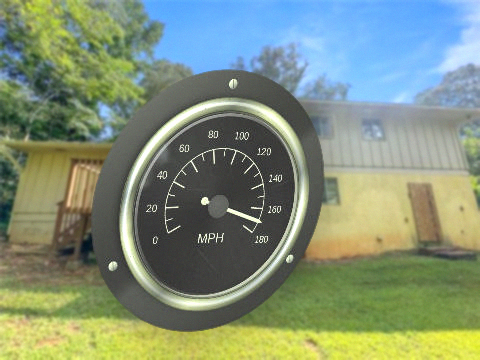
170 mph
